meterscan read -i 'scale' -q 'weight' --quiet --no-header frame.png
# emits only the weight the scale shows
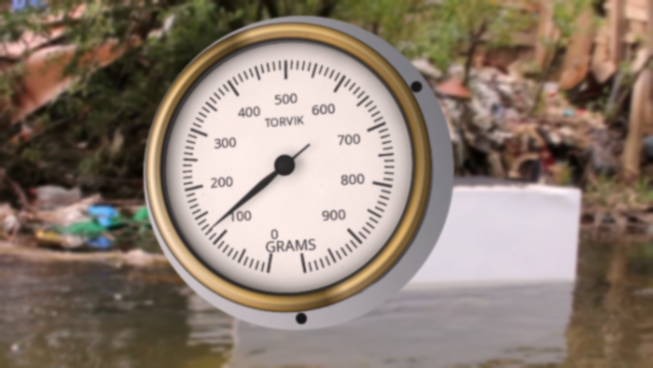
120 g
